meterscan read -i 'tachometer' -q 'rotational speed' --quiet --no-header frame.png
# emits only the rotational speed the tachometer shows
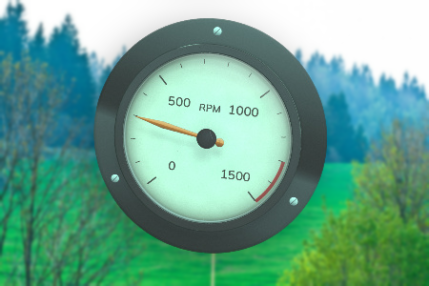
300 rpm
